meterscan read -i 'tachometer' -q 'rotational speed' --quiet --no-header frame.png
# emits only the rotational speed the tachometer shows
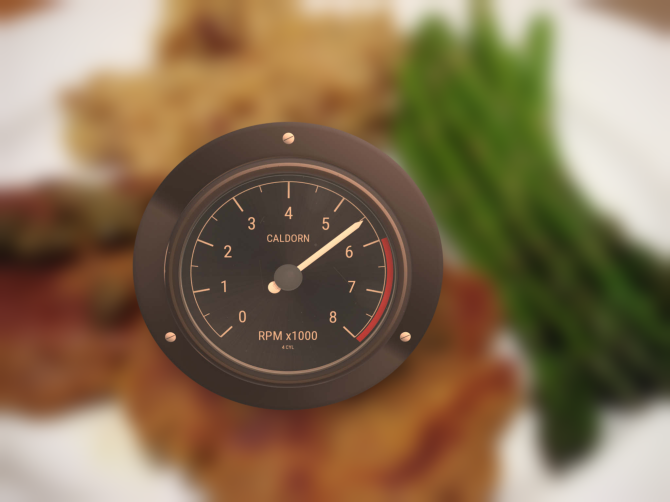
5500 rpm
